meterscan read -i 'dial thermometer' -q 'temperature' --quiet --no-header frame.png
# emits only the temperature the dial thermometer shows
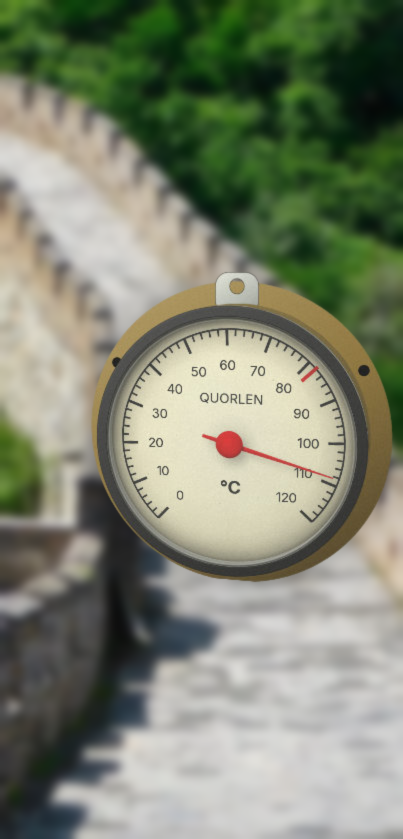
108 °C
